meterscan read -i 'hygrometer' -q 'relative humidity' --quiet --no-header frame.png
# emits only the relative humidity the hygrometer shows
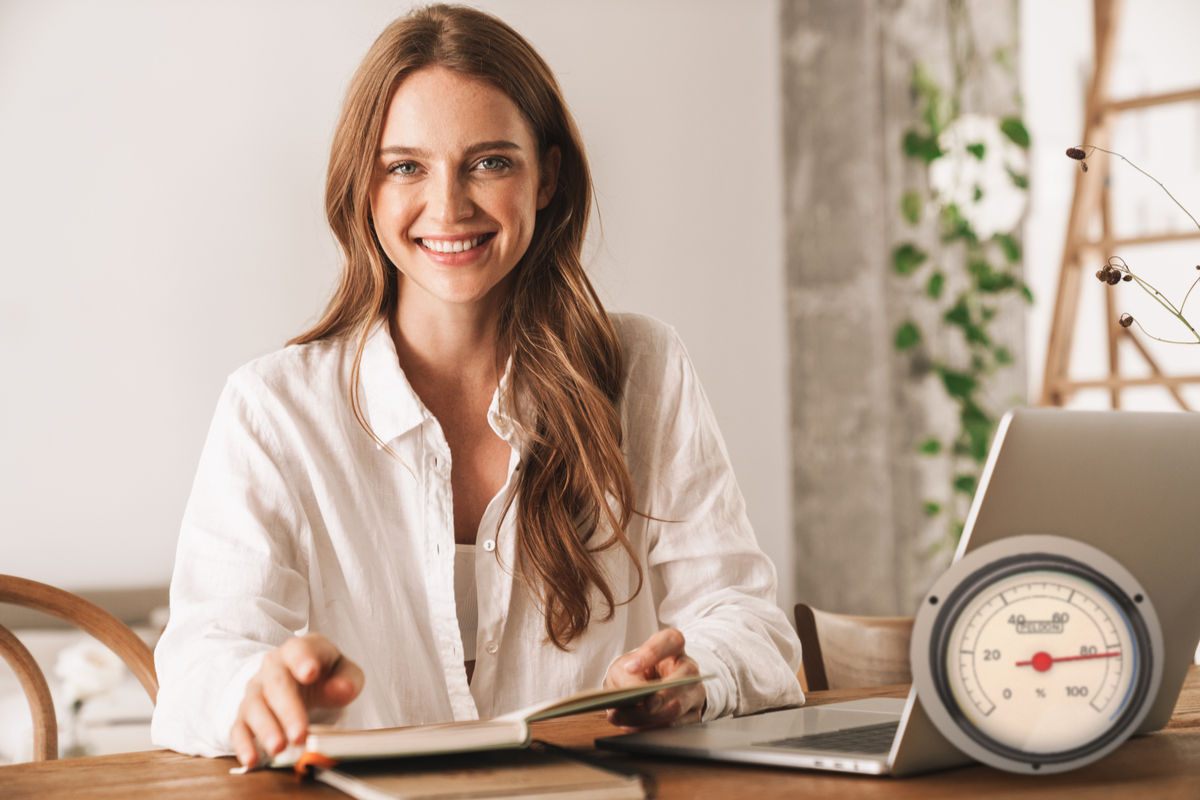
82 %
